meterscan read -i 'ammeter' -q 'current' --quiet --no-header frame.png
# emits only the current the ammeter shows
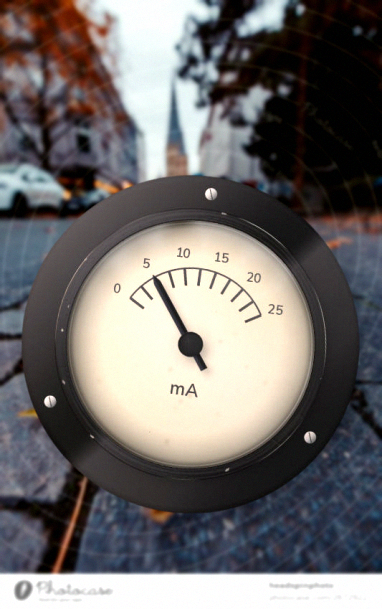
5 mA
